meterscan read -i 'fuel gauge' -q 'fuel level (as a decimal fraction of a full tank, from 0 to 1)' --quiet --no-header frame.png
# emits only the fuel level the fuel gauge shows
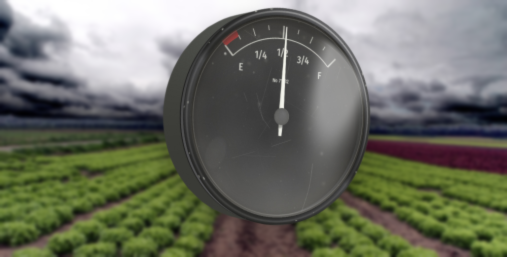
0.5
